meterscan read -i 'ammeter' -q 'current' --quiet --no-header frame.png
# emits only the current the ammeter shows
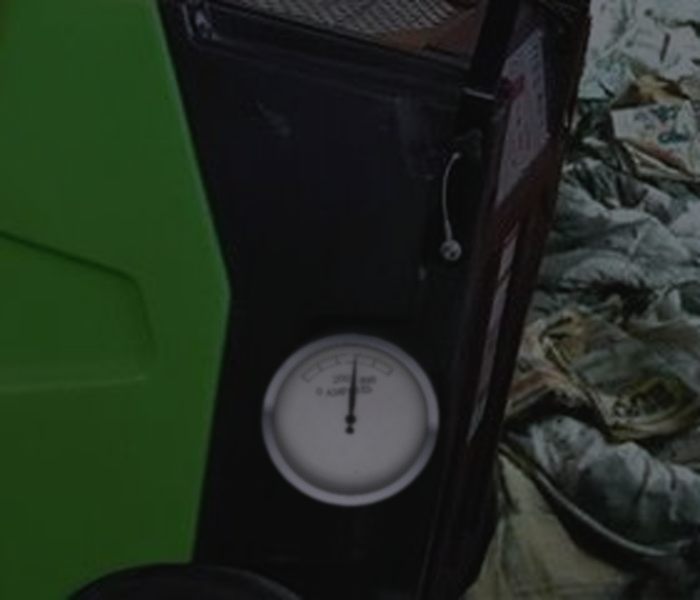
300 A
